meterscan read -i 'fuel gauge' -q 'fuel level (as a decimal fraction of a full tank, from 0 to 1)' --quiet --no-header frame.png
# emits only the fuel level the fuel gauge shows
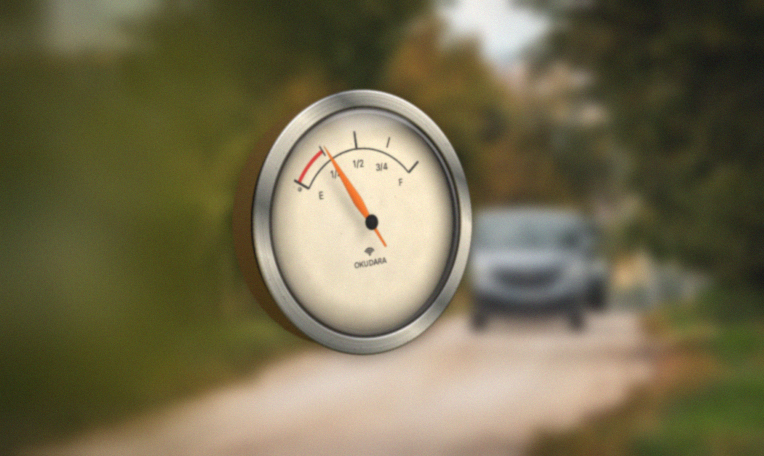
0.25
